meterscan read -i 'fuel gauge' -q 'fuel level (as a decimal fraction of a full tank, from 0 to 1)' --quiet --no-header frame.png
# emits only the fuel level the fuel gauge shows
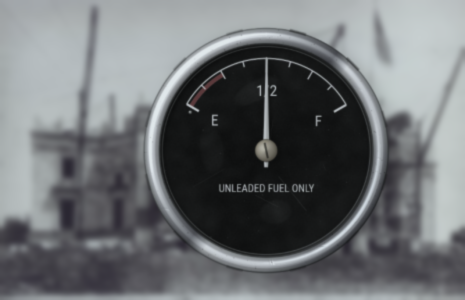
0.5
